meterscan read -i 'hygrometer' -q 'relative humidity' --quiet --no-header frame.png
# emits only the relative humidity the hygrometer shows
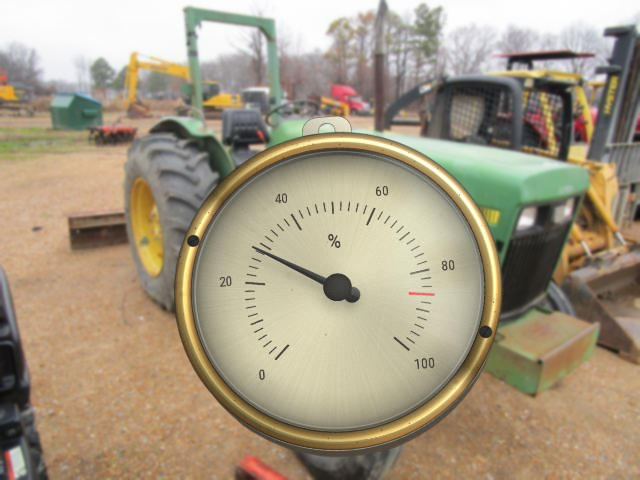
28 %
